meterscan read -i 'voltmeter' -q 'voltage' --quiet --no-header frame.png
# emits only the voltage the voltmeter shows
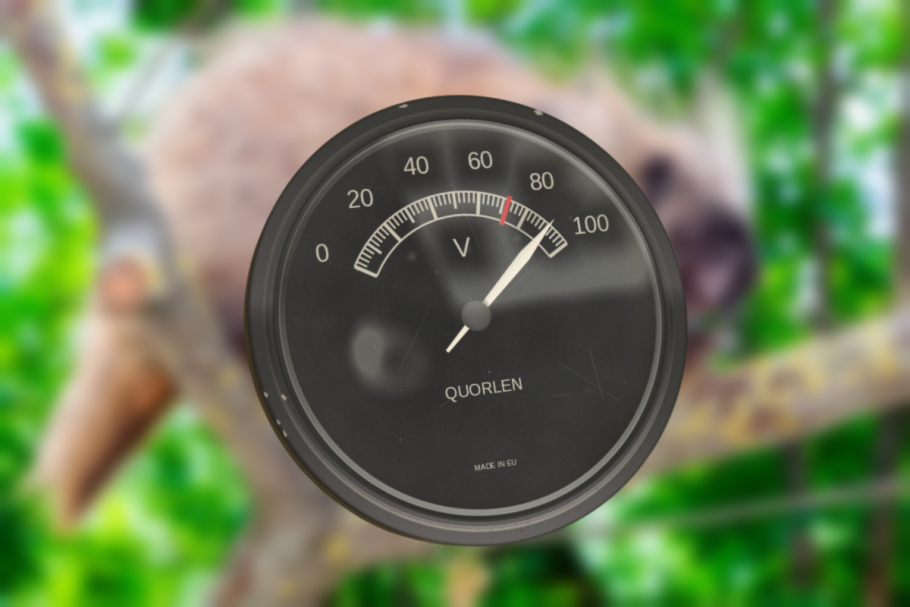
90 V
